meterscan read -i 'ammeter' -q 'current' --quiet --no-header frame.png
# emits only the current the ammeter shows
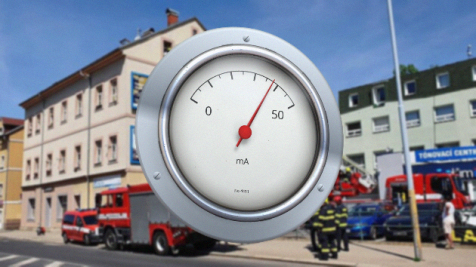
37.5 mA
